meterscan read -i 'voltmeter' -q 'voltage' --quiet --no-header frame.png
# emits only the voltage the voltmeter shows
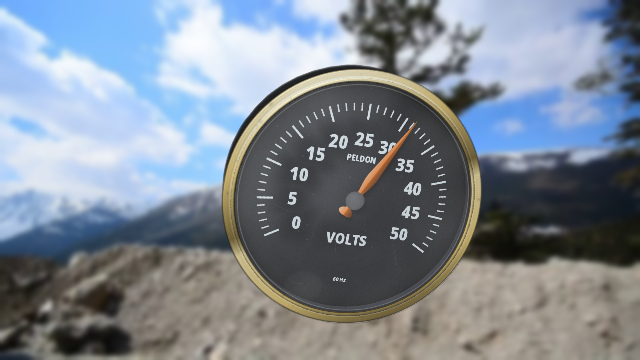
31 V
